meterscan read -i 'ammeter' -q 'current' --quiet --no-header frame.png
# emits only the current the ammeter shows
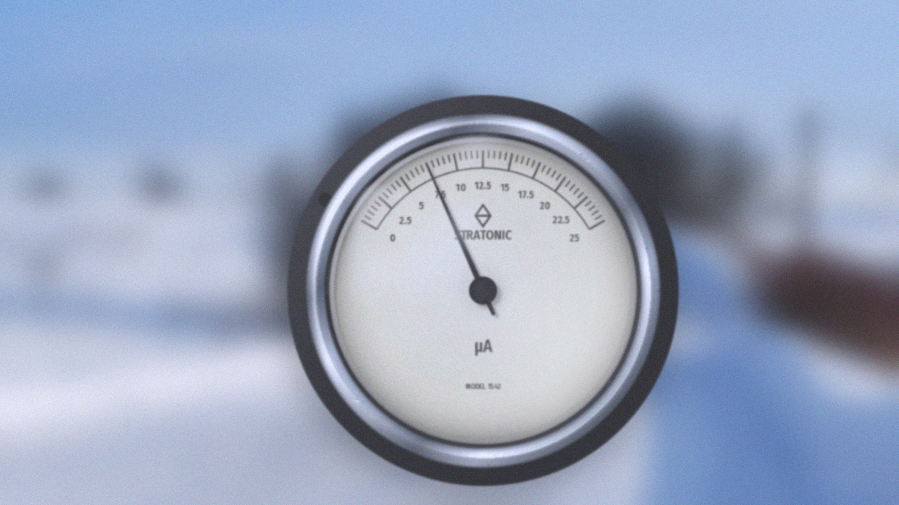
7.5 µA
